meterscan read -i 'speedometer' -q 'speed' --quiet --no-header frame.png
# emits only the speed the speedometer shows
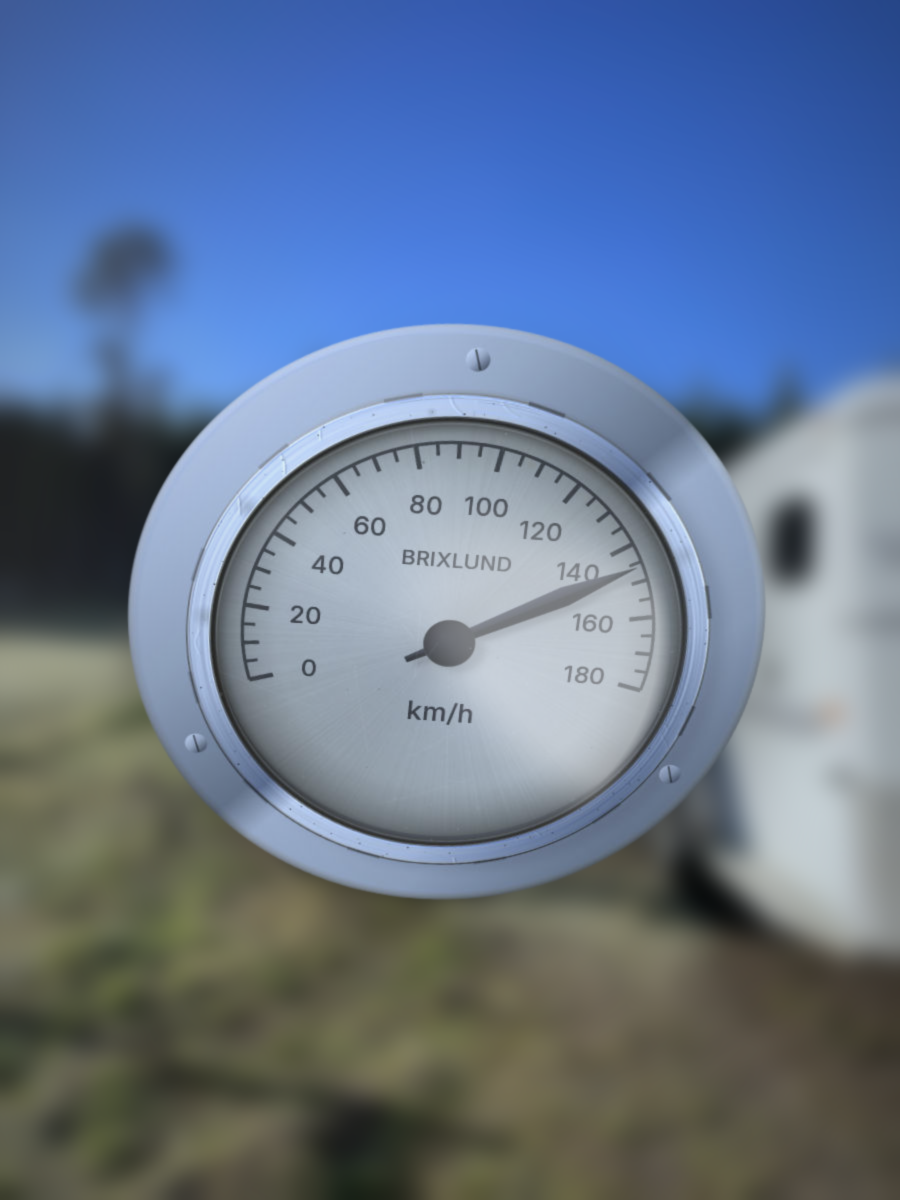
145 km/h
